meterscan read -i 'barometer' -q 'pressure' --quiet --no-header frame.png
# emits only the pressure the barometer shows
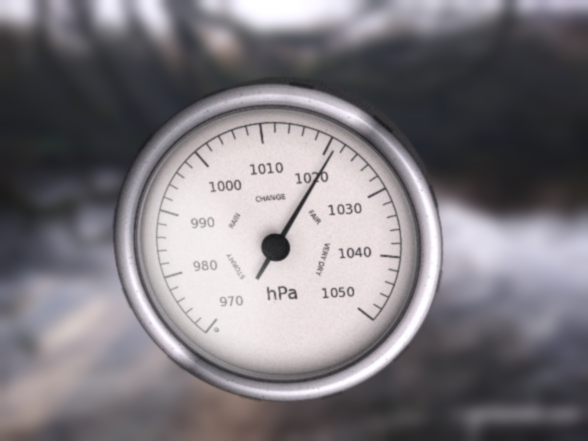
1021 hPa
